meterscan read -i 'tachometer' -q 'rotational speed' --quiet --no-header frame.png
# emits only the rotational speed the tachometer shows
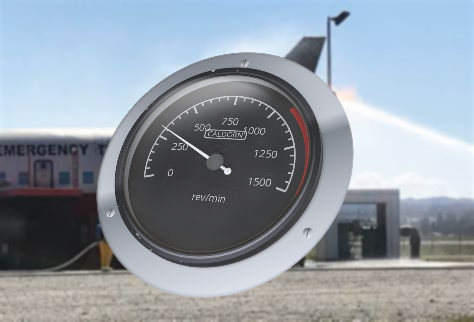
300 rpm
